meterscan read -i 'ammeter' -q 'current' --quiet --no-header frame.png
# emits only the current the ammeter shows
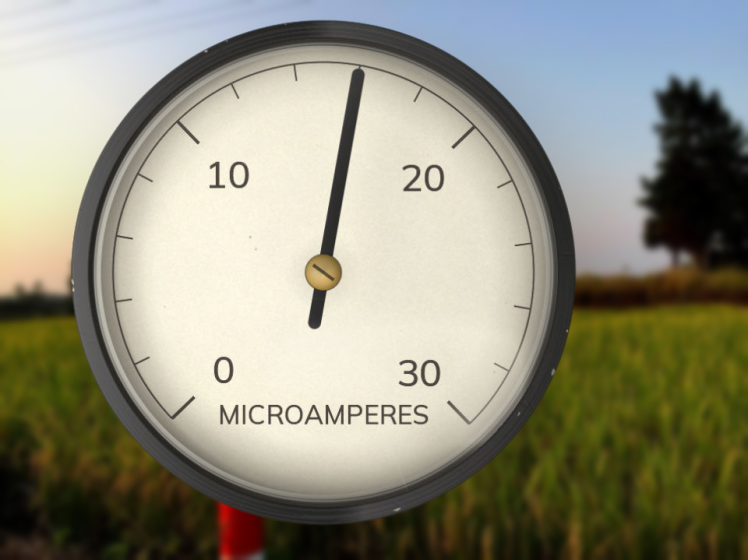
16 µA
